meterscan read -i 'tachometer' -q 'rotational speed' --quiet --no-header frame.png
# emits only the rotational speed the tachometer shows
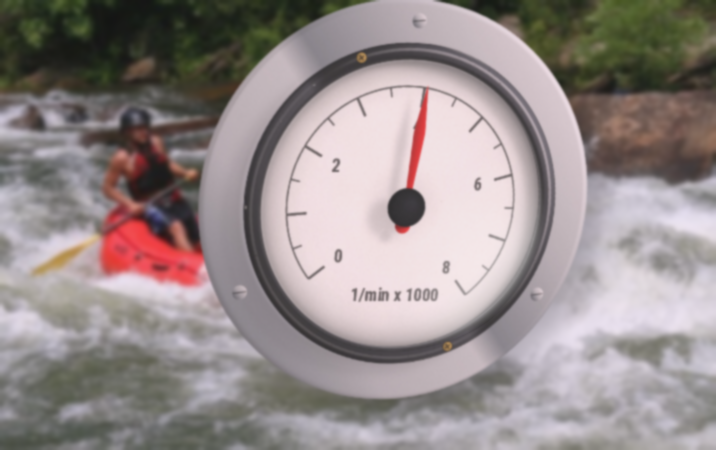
4000 rpm
